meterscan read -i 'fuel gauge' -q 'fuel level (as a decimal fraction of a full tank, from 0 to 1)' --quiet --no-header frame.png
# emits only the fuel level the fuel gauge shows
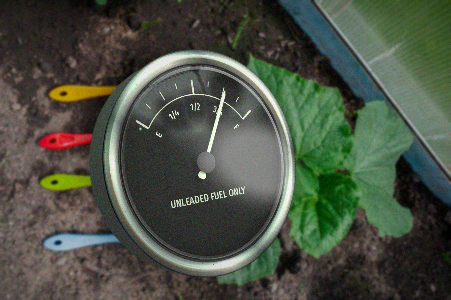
0.75
